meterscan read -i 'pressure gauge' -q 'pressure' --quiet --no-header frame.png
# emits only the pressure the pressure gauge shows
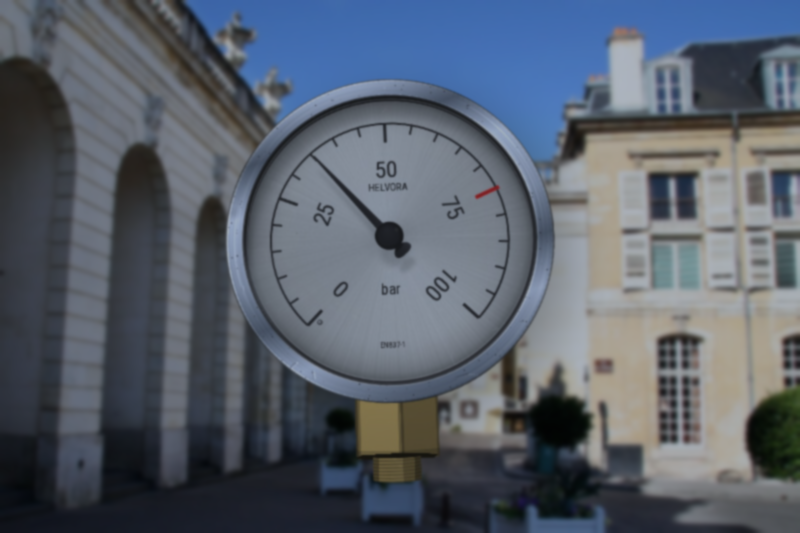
35 bar
